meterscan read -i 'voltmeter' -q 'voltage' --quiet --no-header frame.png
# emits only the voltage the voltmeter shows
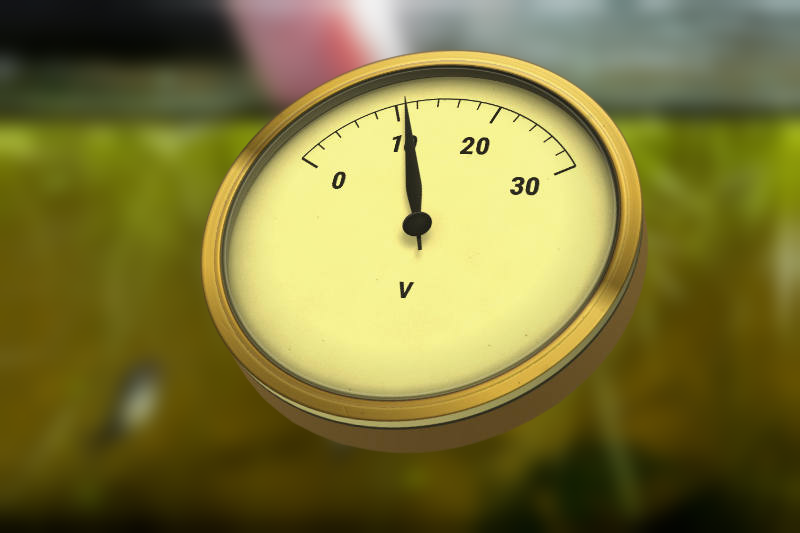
11 V
